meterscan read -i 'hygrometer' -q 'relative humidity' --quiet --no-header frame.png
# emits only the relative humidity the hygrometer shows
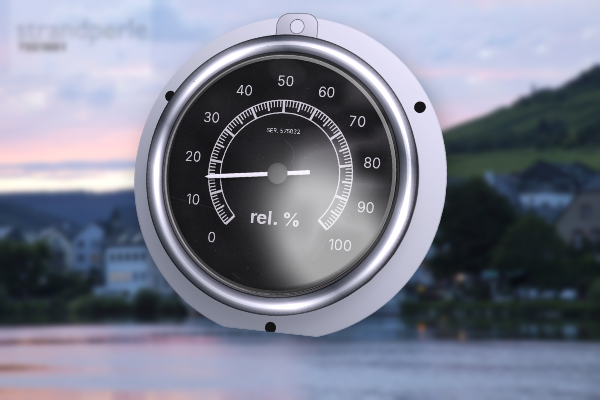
15 %
